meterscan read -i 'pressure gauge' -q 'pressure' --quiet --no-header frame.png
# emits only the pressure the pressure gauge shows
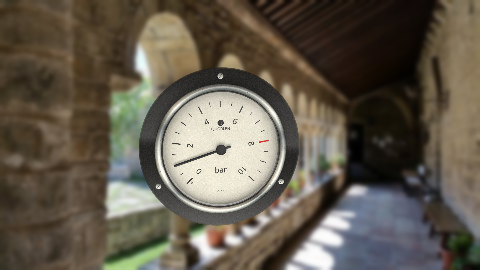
1 bar
